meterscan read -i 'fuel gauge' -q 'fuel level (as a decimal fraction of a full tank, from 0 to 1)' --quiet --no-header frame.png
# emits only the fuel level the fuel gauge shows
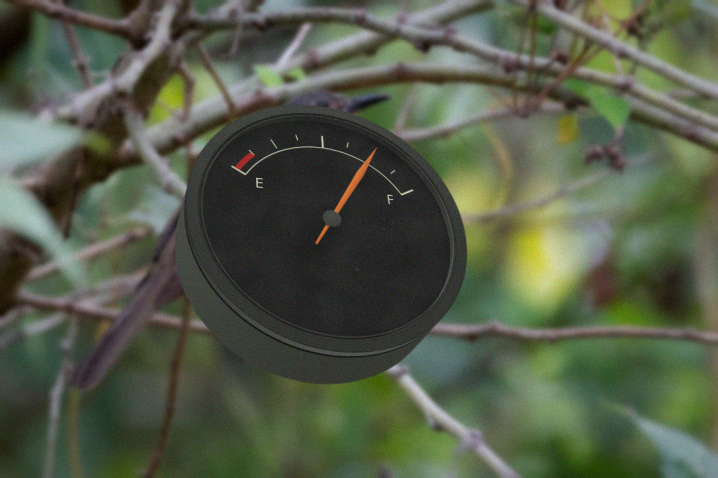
0.75
